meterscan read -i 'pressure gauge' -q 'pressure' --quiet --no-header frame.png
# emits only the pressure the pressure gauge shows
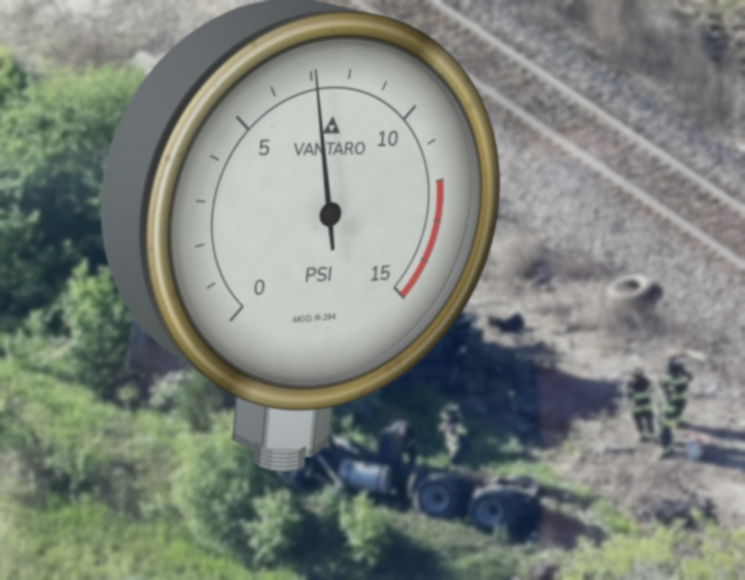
7 psi
